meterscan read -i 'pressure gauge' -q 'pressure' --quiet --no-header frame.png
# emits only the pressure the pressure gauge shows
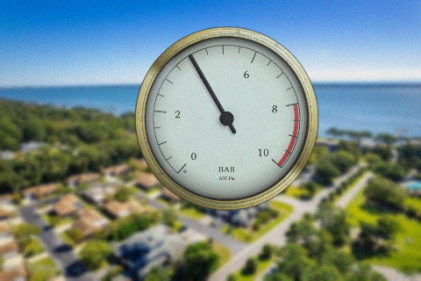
4 bar
